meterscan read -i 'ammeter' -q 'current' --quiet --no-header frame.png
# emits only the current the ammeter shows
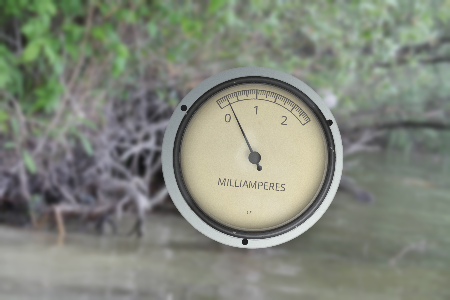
0.25 mA
